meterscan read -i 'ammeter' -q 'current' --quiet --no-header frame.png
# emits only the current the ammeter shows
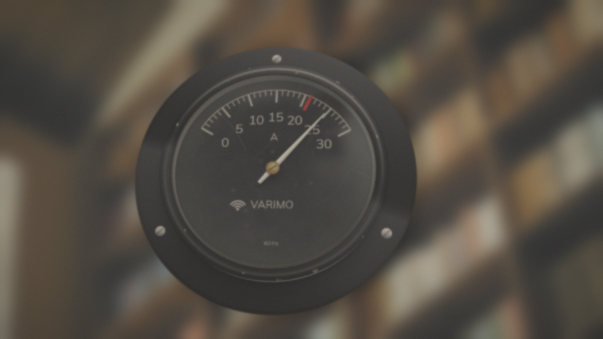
25 A
